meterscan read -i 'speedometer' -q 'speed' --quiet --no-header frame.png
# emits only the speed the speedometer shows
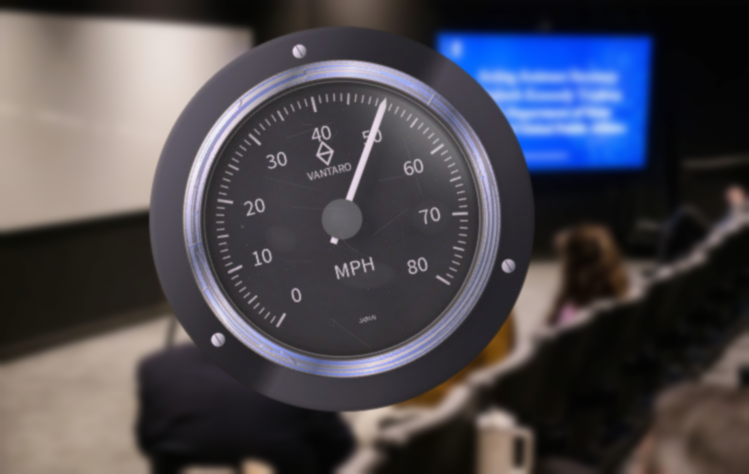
50 mph
